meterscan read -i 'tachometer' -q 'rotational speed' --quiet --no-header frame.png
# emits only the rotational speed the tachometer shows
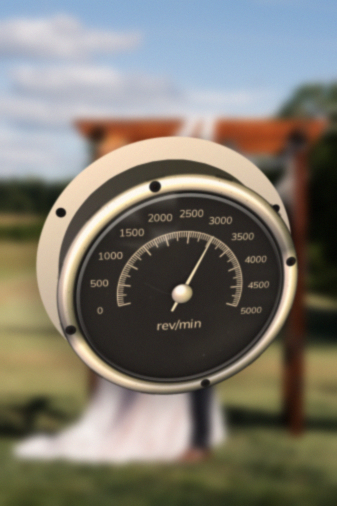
3000 rpm
